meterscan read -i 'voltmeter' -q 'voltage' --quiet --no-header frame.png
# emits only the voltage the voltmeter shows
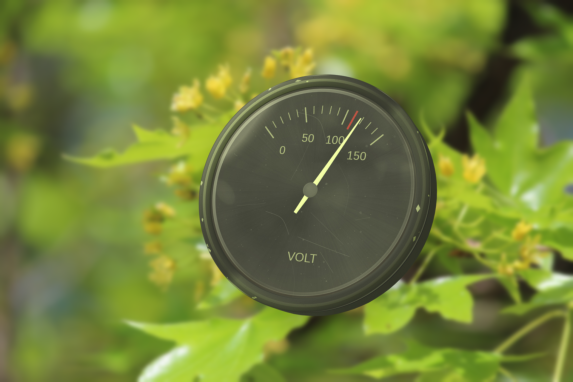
120 V
